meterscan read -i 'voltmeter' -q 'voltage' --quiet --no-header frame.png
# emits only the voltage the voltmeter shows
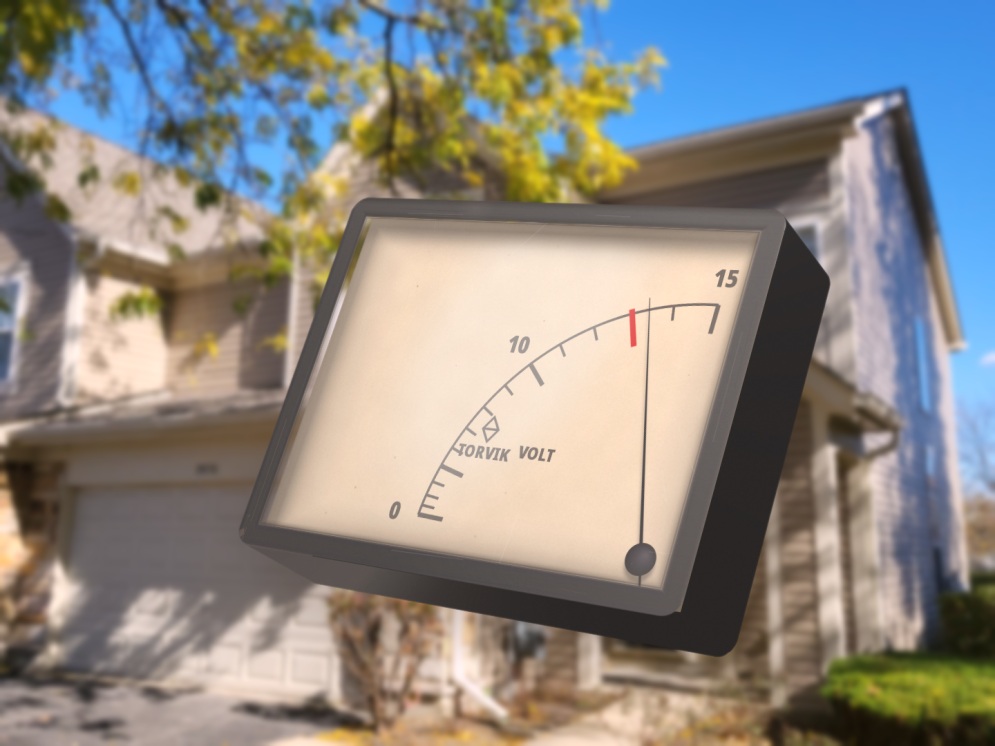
13.5 V
